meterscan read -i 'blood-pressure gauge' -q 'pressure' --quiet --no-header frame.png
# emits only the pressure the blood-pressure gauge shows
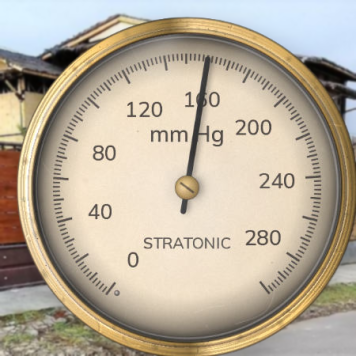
160 mmHg
